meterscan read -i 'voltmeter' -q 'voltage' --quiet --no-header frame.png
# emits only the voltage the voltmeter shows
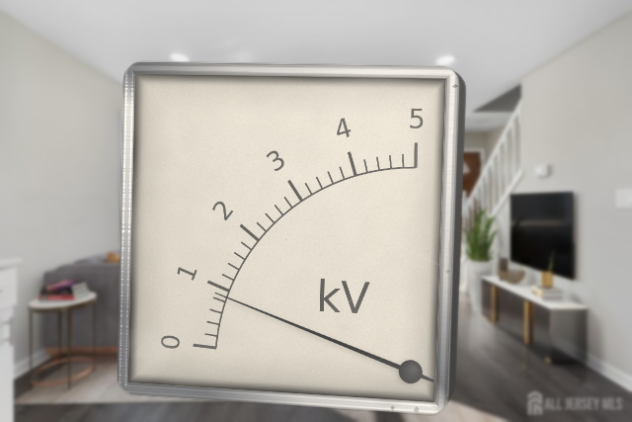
0.9 kV
